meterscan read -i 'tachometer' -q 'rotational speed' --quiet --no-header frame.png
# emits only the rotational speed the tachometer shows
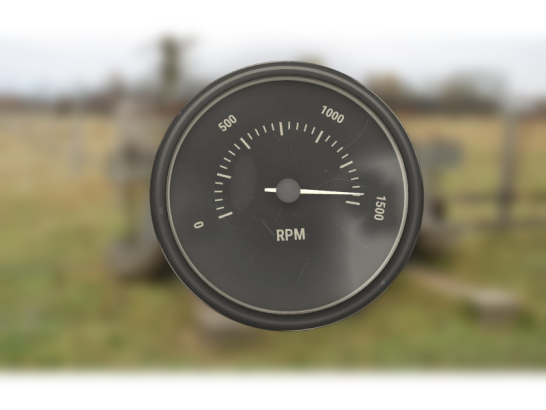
1450 rpm
